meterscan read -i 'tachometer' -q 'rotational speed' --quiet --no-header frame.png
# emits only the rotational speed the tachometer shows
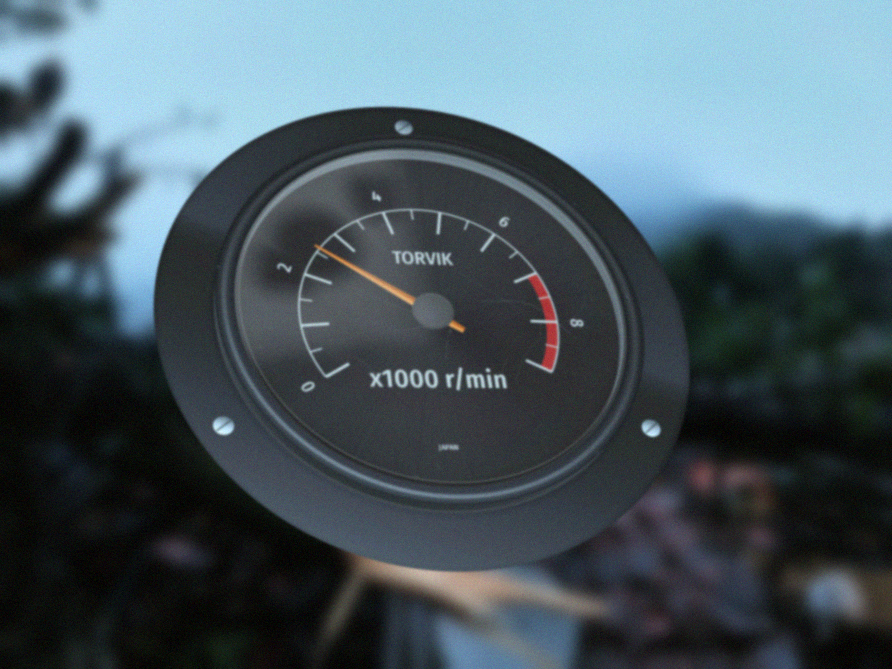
2500 rpm
